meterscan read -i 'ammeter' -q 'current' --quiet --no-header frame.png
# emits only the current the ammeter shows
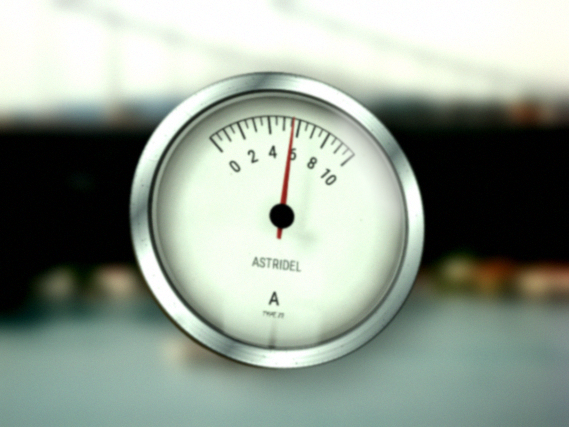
5.5 A
